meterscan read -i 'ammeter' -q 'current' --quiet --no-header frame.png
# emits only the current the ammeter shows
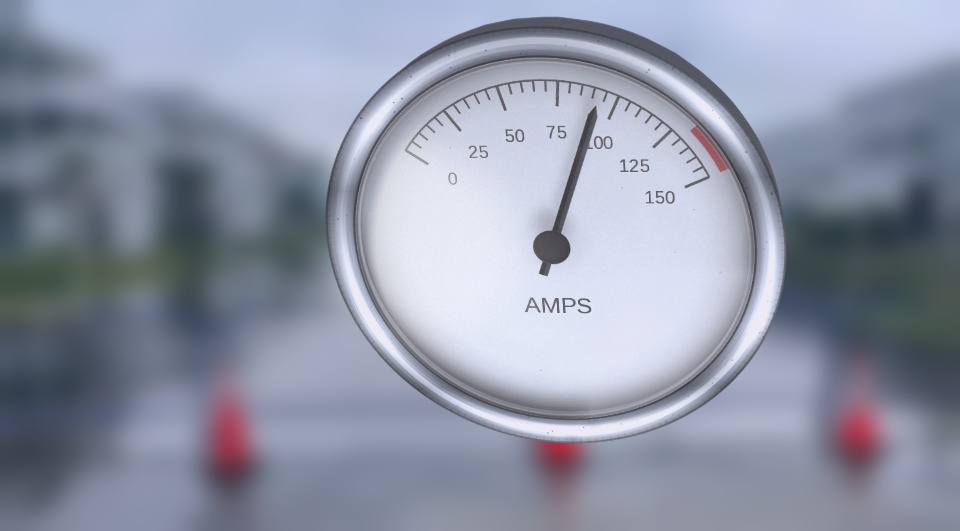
92.5 A
